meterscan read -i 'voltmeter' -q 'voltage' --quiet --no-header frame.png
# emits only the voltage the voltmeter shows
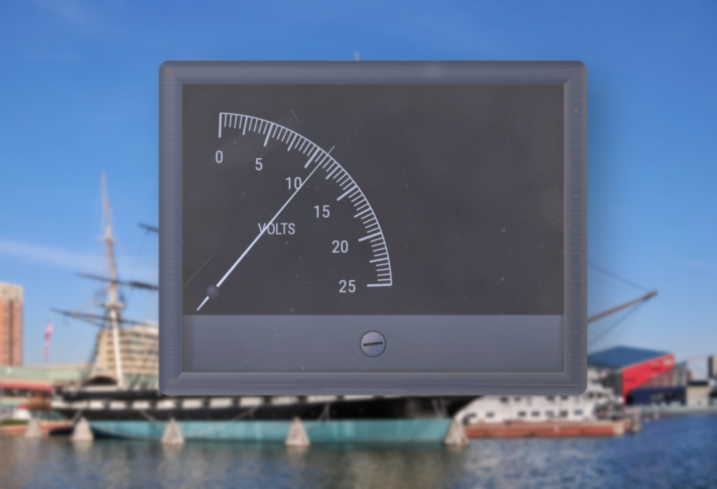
11 V
